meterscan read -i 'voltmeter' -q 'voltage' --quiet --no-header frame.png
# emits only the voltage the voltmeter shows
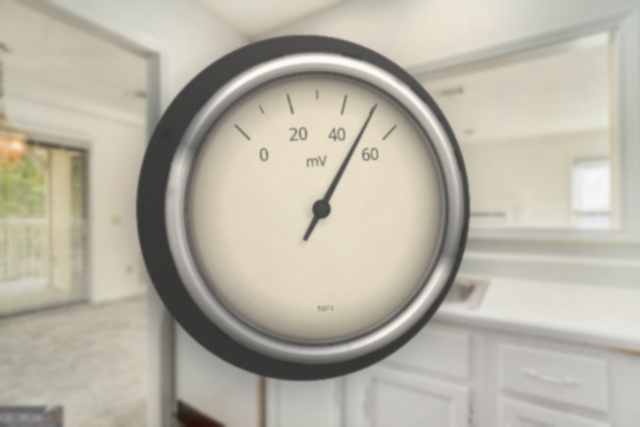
50 mV
